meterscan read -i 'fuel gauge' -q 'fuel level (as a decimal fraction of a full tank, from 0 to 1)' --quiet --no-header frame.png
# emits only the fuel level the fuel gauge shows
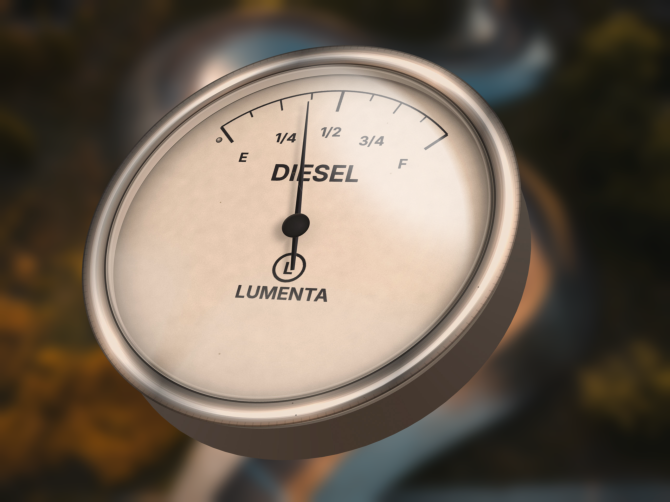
0.375
